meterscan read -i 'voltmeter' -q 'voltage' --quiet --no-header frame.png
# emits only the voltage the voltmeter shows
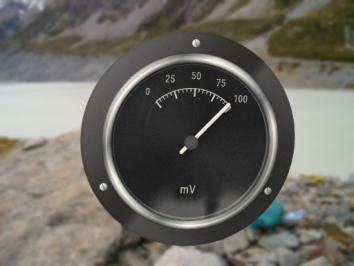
95 mV
